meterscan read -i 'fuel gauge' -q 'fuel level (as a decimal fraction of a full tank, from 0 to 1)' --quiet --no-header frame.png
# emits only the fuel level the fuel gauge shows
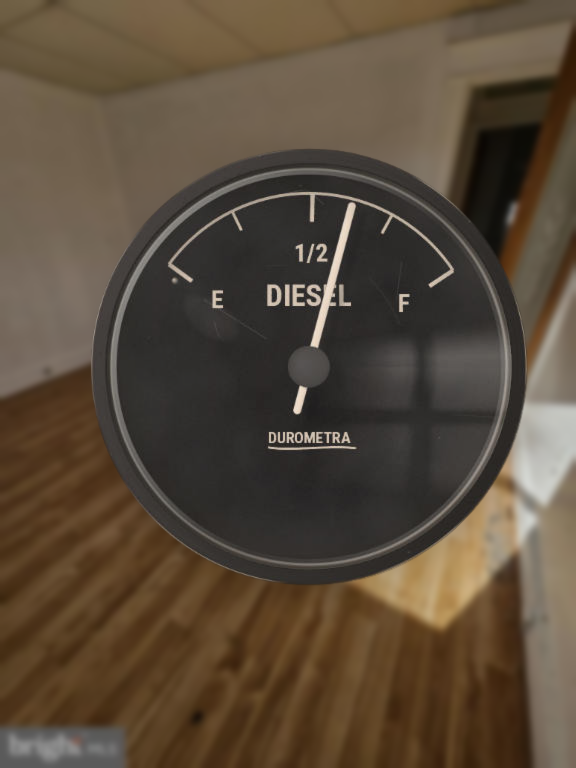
0.625
